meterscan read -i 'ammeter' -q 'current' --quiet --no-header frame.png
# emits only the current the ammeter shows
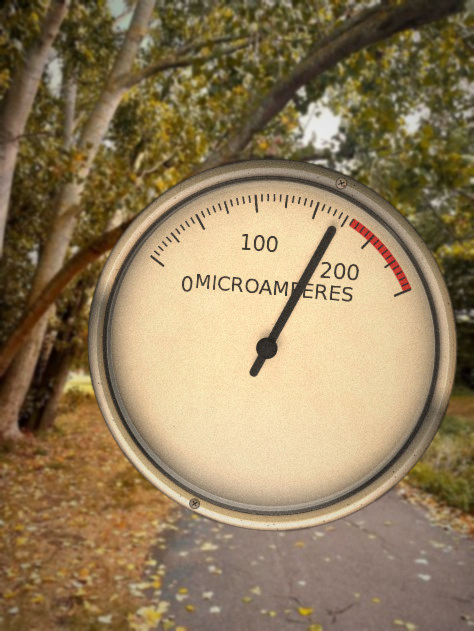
170 µA
